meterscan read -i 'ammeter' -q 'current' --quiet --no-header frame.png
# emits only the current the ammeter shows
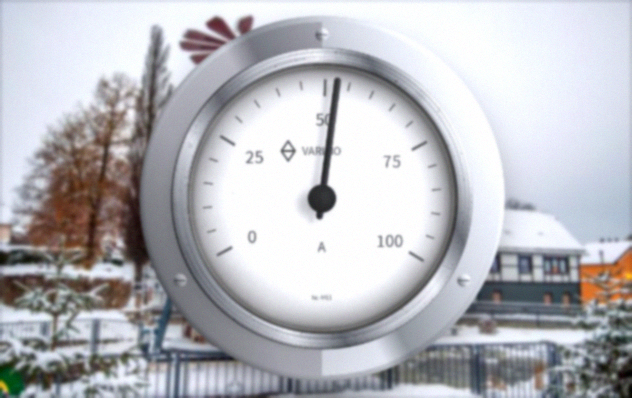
52.5 A
